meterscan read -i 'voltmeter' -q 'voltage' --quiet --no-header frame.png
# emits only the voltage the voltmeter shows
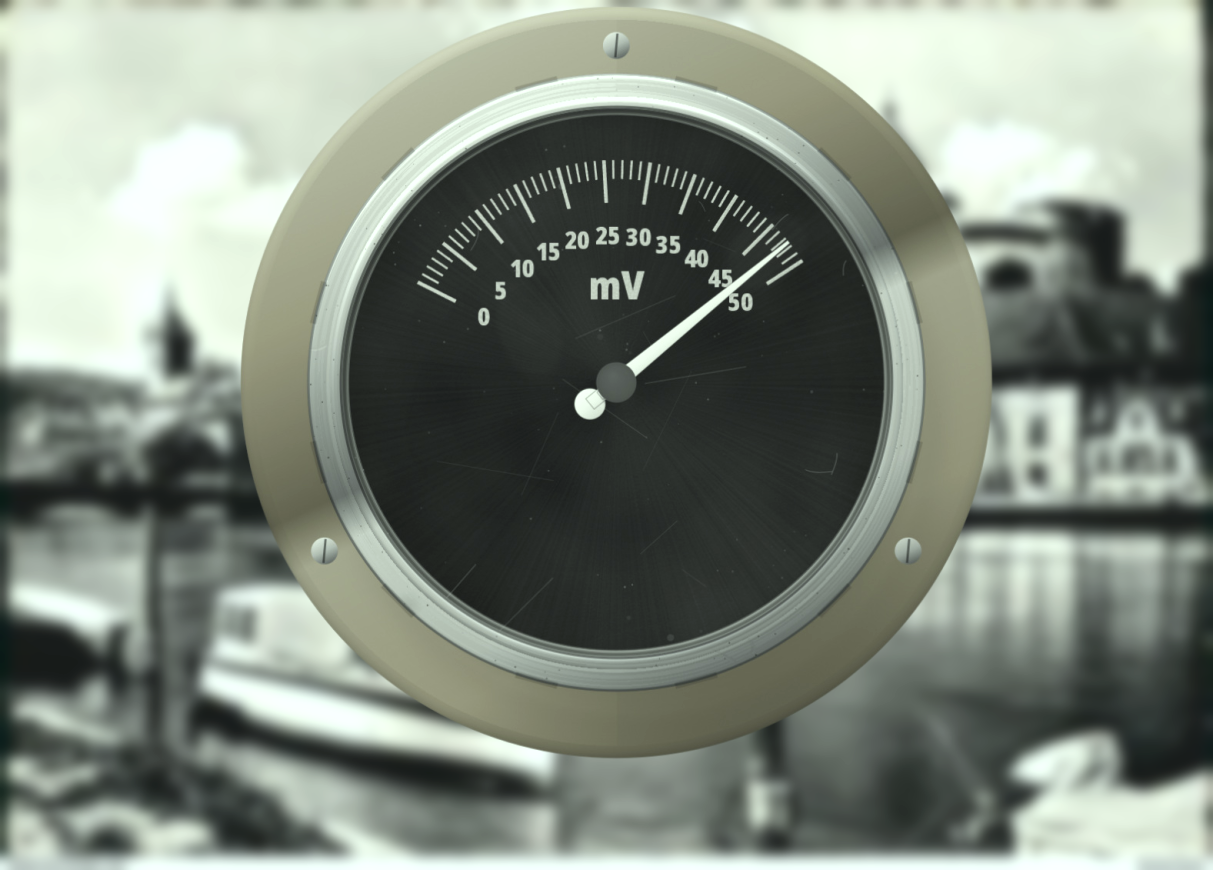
47.5 mV
